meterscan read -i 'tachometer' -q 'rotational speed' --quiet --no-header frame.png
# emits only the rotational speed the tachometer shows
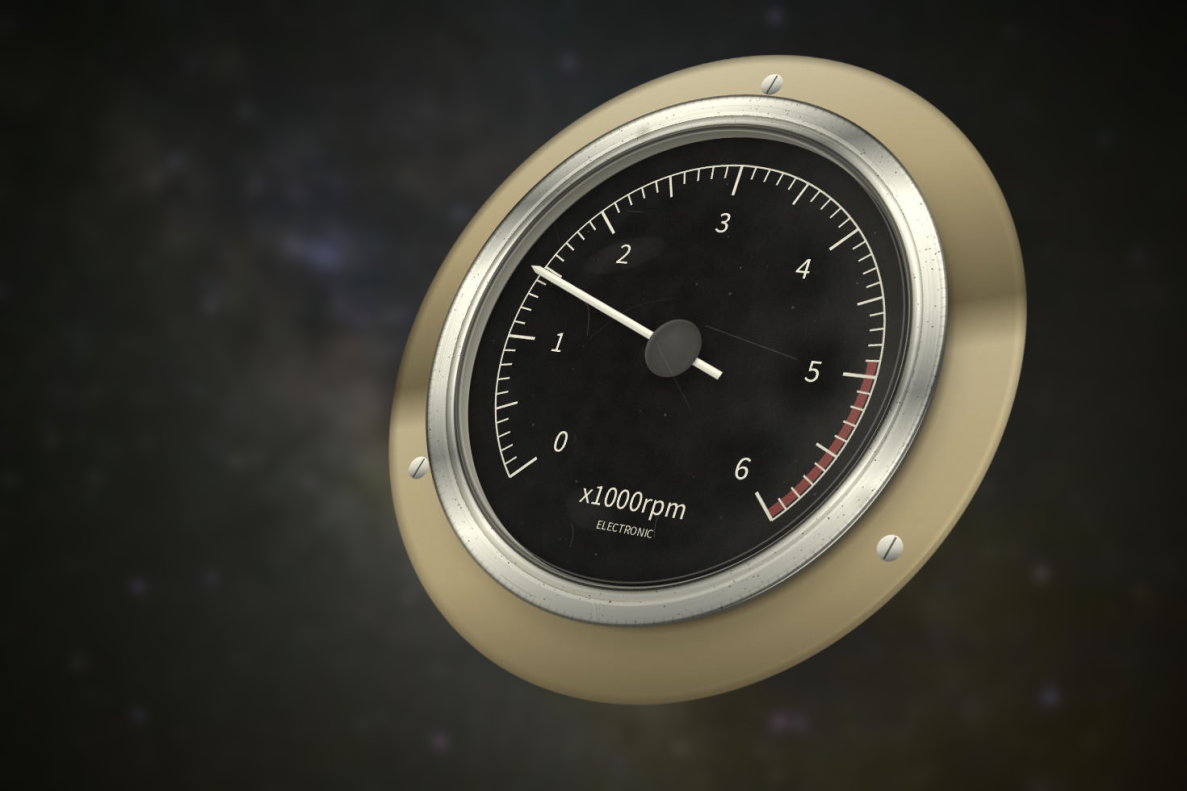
1450 rpm
